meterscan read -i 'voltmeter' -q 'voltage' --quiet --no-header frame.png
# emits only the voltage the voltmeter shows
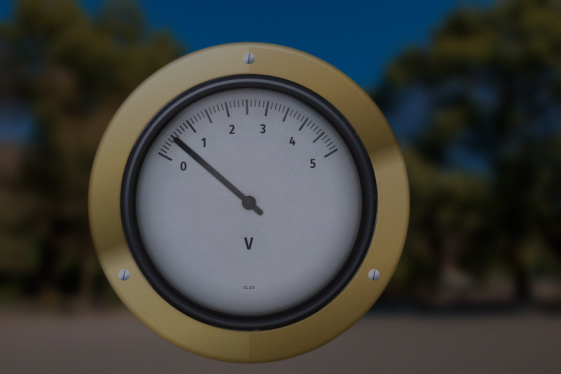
0.5 V
